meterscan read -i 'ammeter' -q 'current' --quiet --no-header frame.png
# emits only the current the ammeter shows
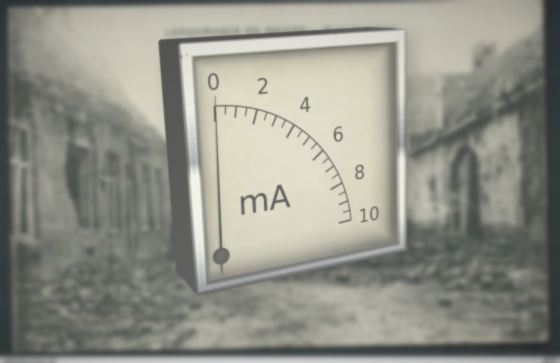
0 mA
